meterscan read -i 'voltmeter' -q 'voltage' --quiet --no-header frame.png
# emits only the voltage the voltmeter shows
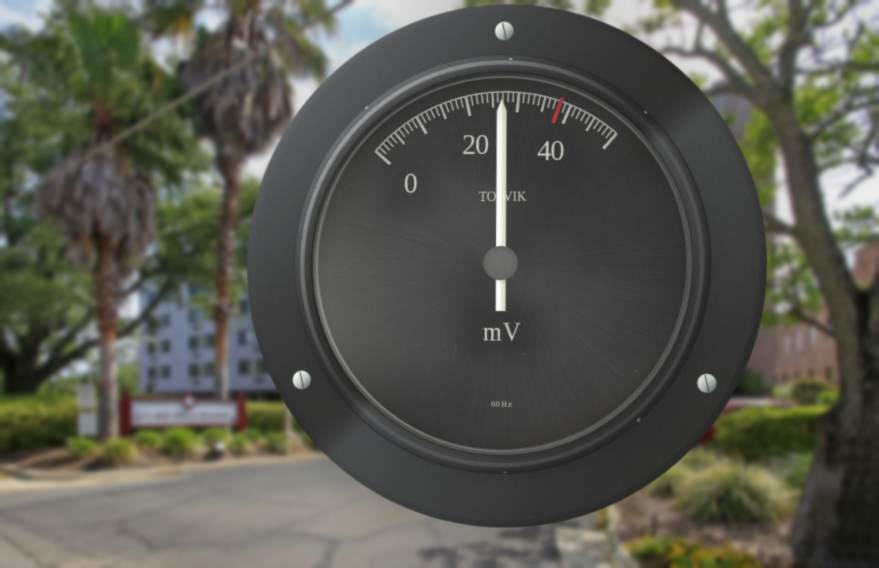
27 mV
